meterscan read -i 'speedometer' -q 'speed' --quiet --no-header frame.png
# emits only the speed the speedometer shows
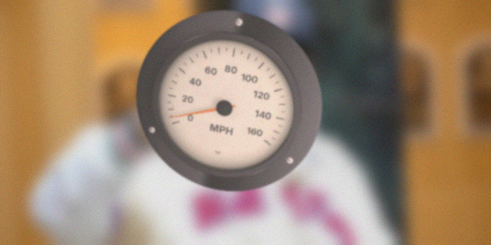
5 mph
